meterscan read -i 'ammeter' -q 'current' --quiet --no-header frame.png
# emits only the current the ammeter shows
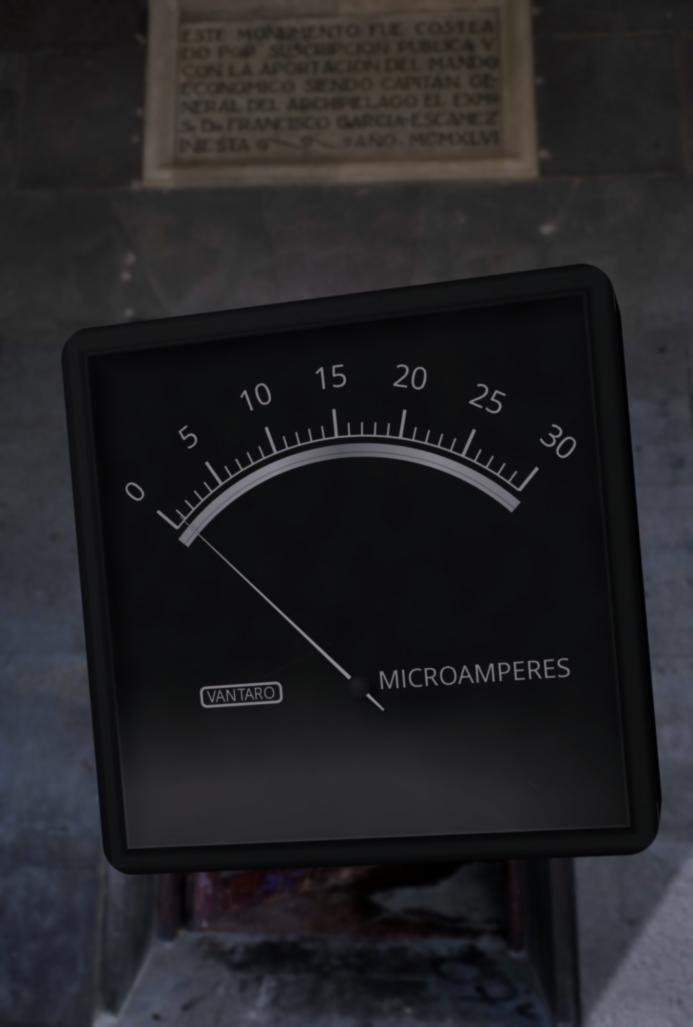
1 µA
